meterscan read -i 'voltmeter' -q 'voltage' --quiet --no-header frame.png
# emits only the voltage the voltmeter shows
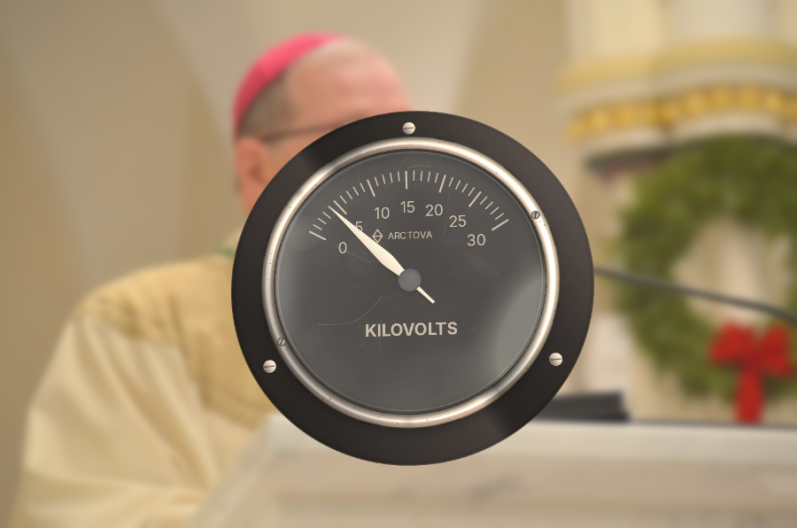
4 kV
